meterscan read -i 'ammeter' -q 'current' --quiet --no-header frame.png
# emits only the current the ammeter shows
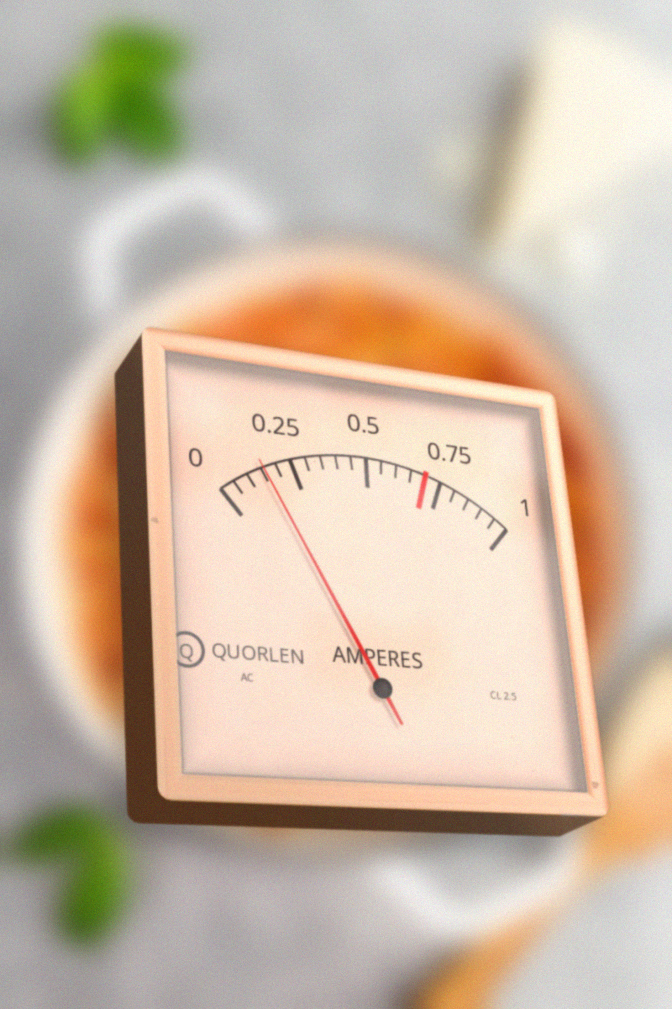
0.15 A
